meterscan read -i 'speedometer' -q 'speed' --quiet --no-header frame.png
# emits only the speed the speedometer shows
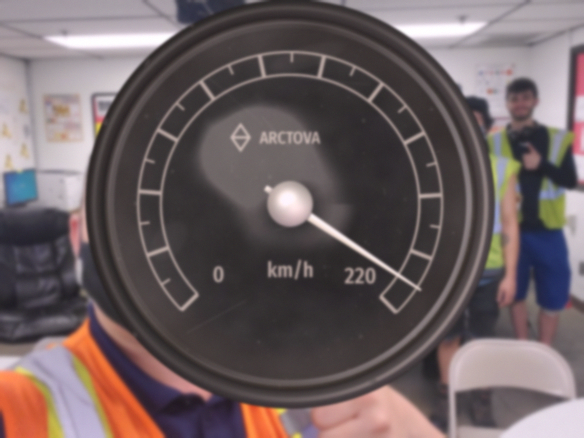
210 km/h
